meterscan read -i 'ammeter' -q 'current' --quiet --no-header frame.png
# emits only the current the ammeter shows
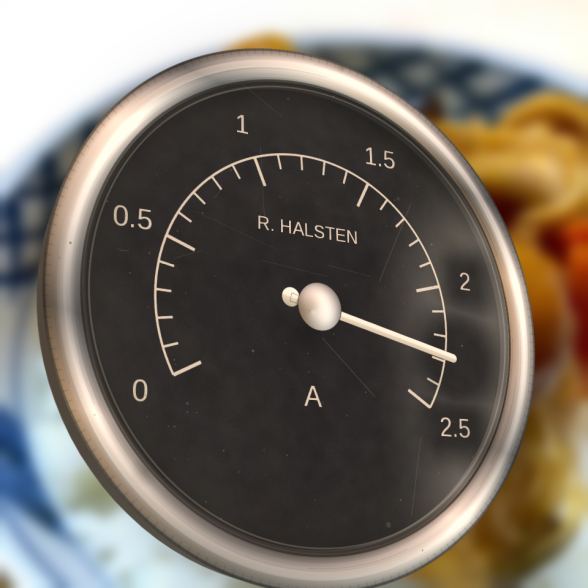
2.3 A
